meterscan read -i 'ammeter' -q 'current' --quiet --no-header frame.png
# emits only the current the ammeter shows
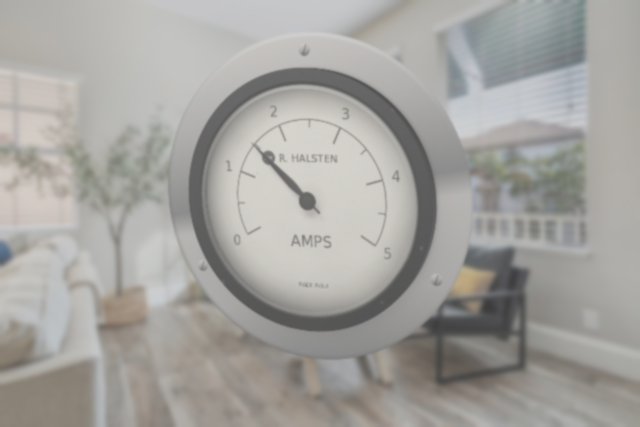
1.5 A
